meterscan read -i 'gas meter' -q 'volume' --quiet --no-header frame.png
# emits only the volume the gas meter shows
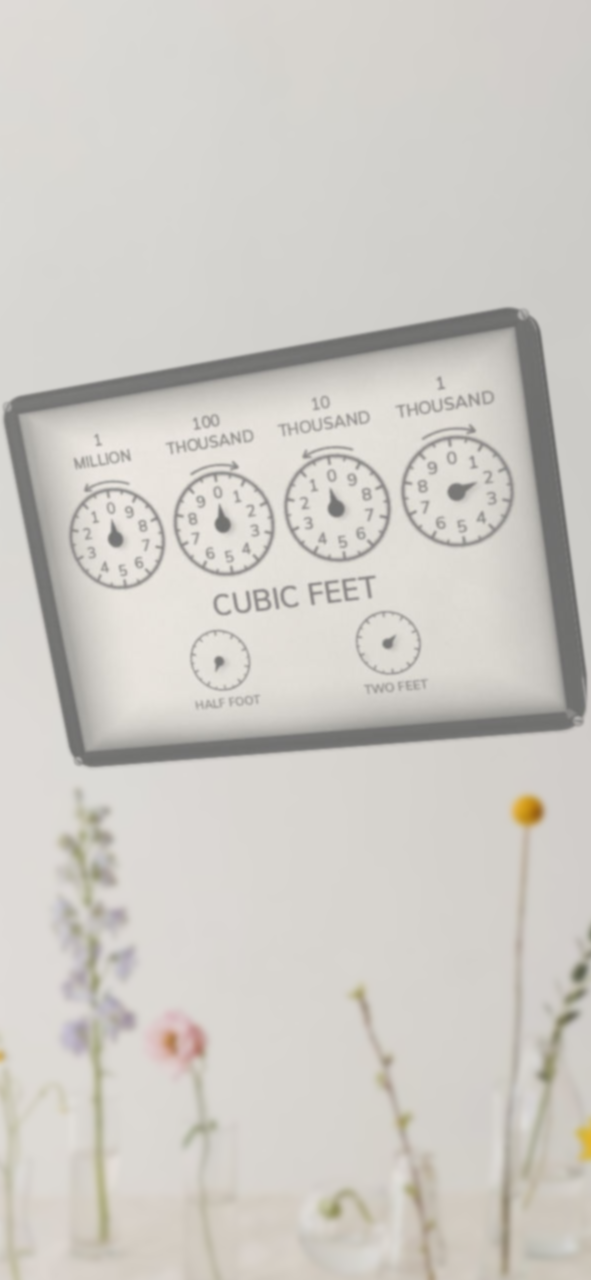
200 ft³
